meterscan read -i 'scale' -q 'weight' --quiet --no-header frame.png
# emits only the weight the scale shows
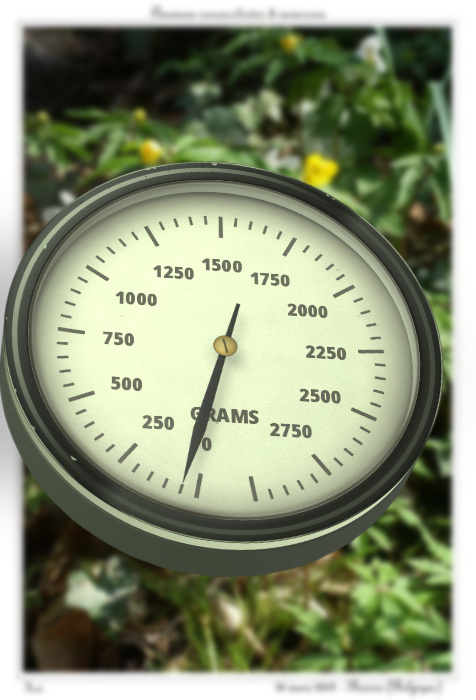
50 g
